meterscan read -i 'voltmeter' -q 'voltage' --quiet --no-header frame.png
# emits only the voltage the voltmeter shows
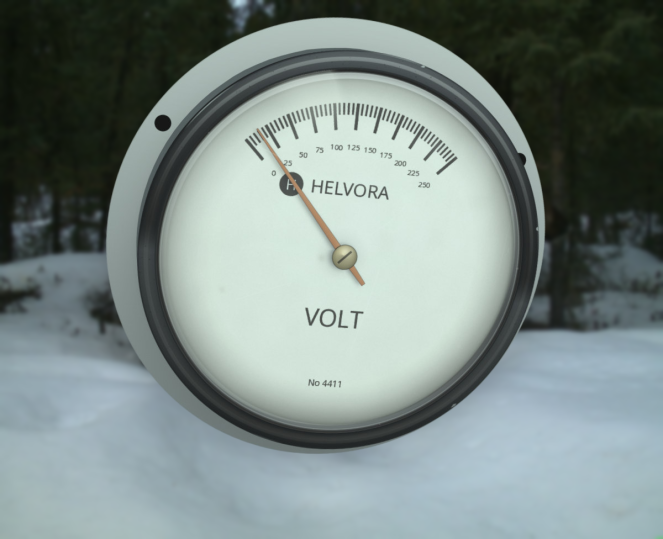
15 V
